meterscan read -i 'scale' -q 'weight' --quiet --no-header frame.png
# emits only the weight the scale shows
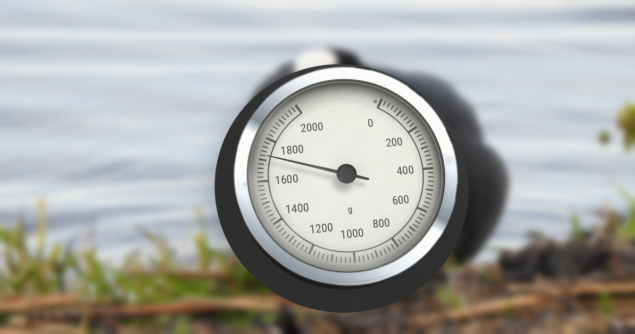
1720 g
